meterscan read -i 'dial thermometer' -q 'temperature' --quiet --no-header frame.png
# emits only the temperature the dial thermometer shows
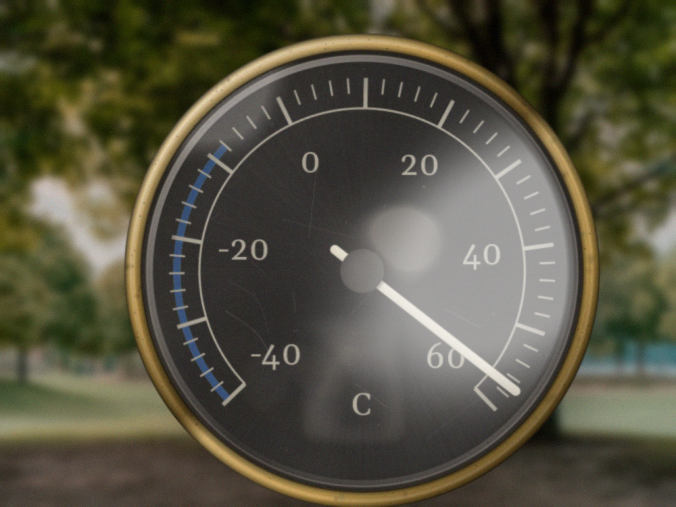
57 °C
